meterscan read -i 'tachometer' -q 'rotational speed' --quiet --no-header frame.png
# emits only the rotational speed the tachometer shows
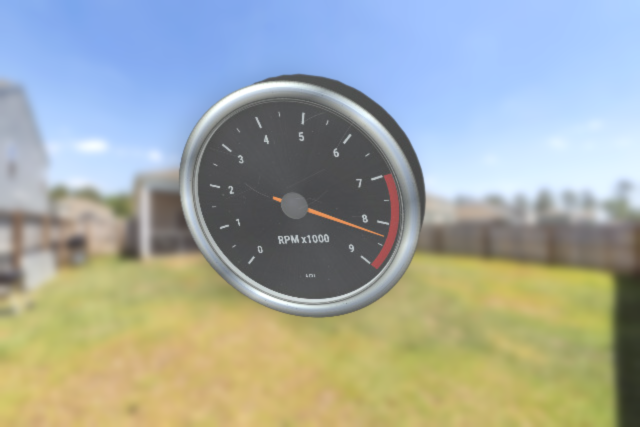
8250 rpm
